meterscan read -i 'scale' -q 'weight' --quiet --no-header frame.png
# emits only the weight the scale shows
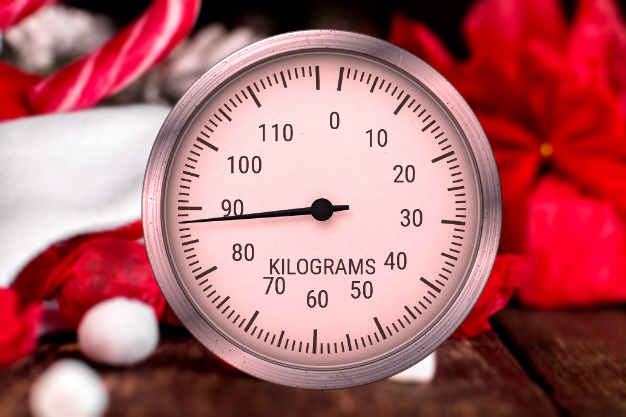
88 kg
